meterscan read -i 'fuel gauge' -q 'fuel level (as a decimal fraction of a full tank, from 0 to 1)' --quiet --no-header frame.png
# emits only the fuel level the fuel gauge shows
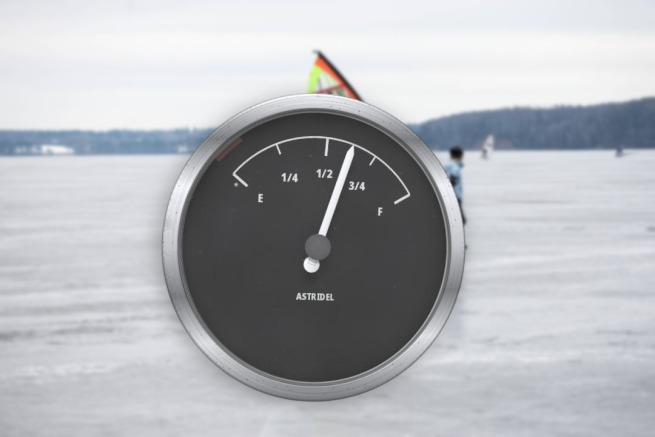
0.625
